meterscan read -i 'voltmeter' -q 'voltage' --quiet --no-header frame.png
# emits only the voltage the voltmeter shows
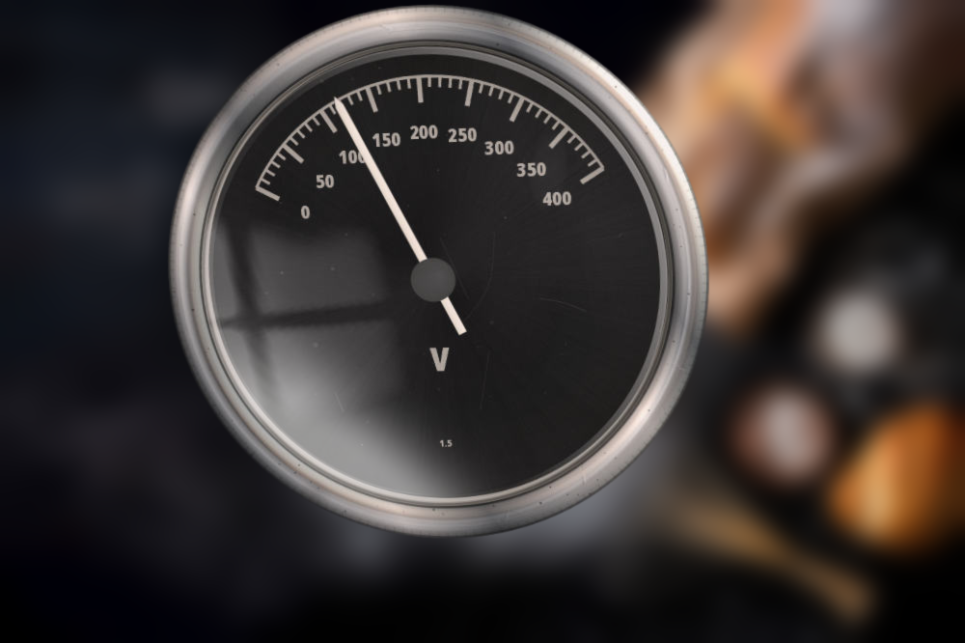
120 V
